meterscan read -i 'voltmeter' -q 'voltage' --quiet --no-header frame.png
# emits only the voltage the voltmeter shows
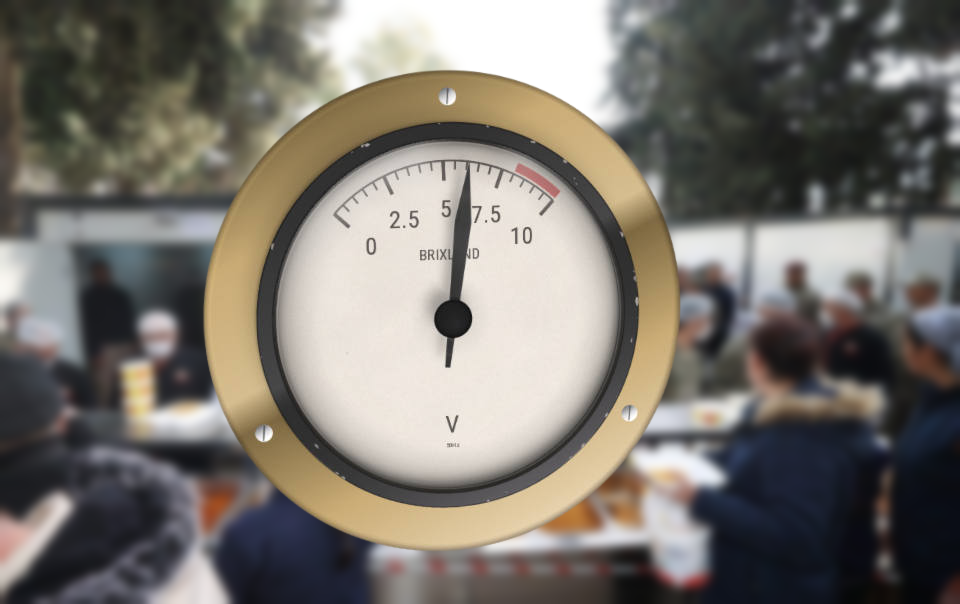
6 V
